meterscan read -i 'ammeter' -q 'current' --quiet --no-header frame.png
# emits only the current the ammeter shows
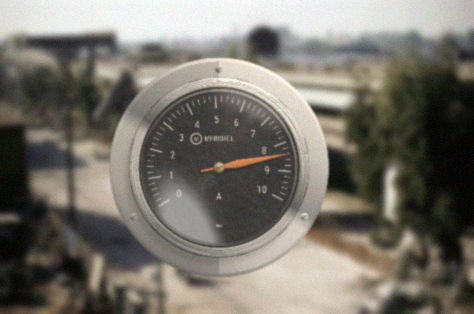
8.4 A
